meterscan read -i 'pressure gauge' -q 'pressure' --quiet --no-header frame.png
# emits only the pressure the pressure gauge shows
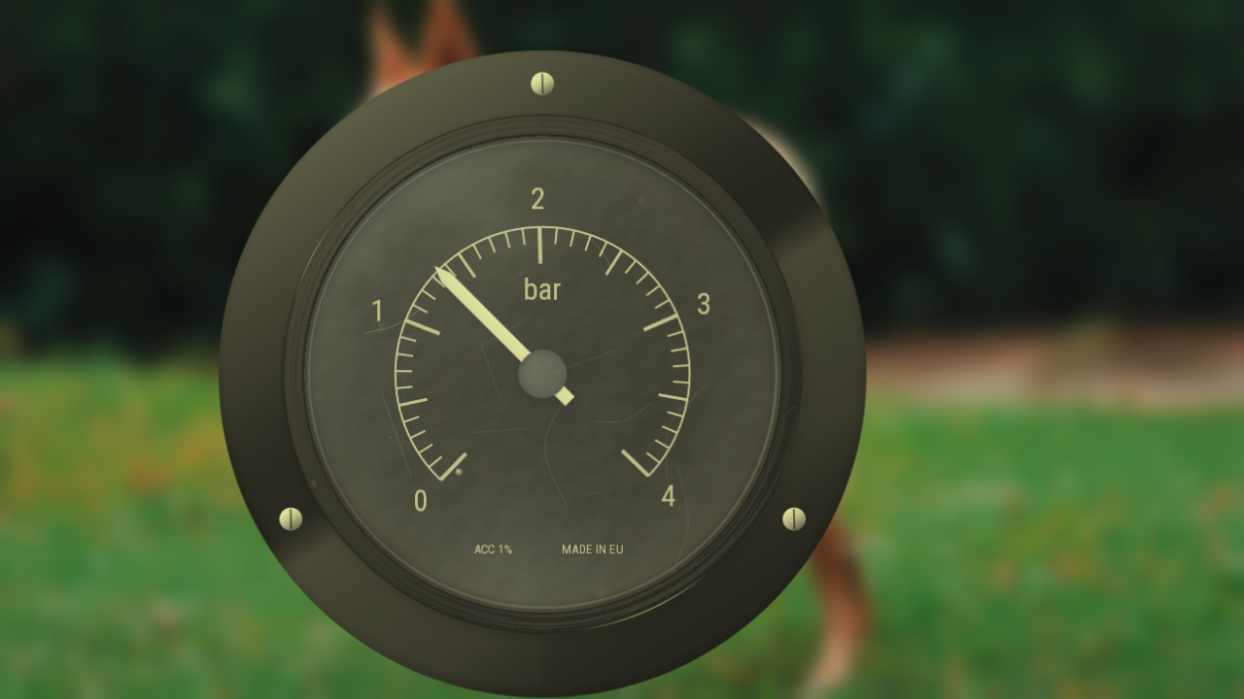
1.35 bar
